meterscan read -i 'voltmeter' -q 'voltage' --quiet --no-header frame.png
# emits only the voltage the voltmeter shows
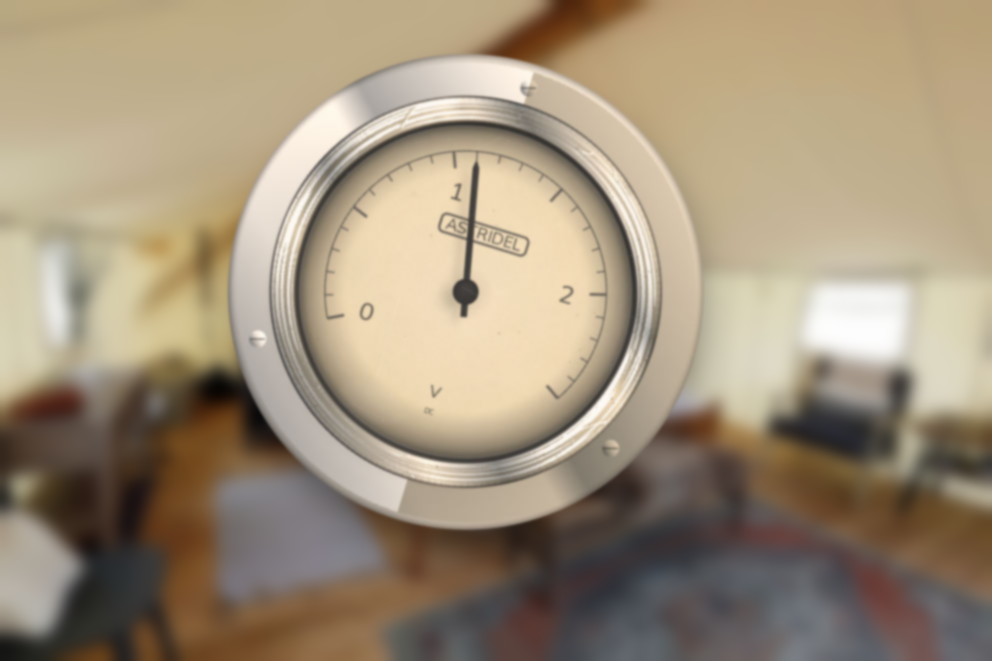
1.1 V
